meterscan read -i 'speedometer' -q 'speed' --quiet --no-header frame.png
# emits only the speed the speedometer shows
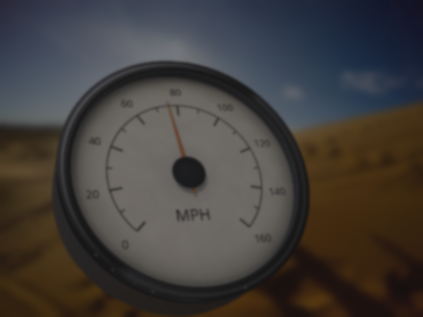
75 mph
